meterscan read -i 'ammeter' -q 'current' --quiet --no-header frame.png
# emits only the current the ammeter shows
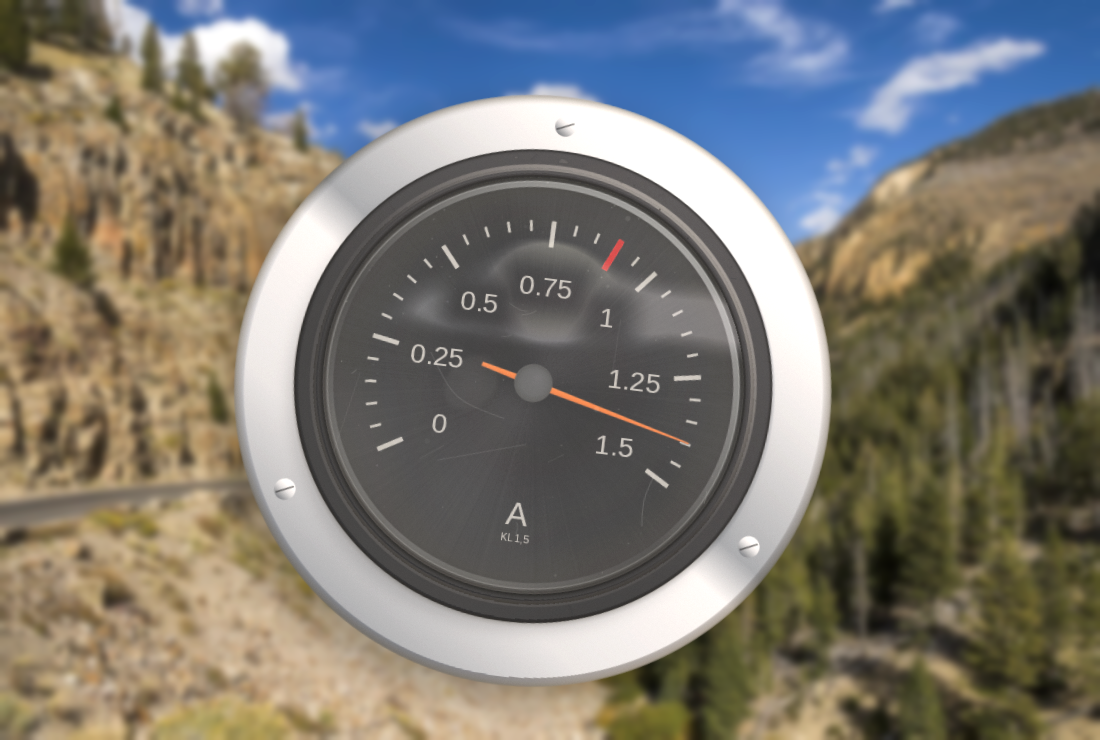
1.4 A
